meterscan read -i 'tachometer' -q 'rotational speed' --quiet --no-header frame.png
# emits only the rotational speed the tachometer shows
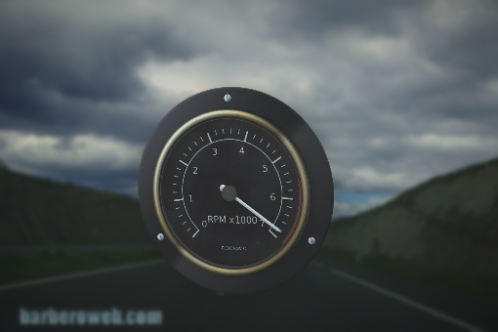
6800 rpm
